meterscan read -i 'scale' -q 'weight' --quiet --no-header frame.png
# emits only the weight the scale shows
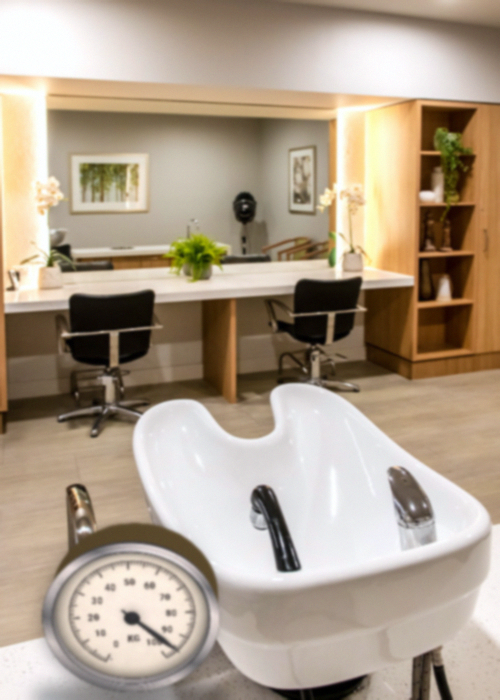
95 kg
